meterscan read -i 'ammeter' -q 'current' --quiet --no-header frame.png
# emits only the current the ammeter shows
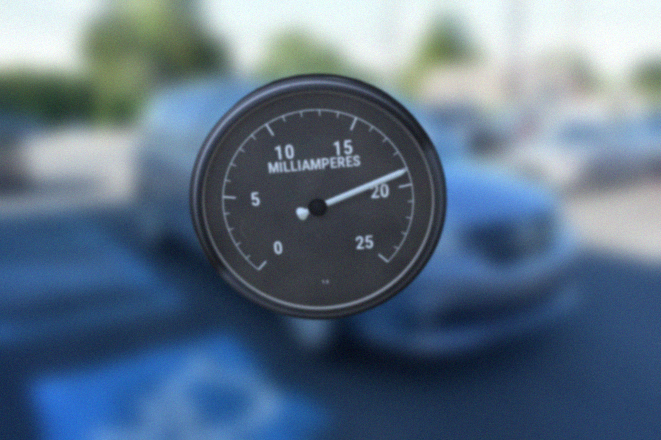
19 mA
